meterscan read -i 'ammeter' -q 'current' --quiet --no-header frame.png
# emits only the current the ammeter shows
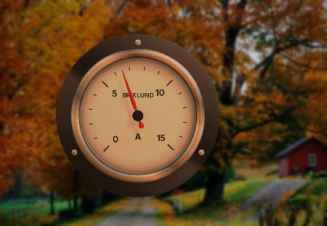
6.5 A
